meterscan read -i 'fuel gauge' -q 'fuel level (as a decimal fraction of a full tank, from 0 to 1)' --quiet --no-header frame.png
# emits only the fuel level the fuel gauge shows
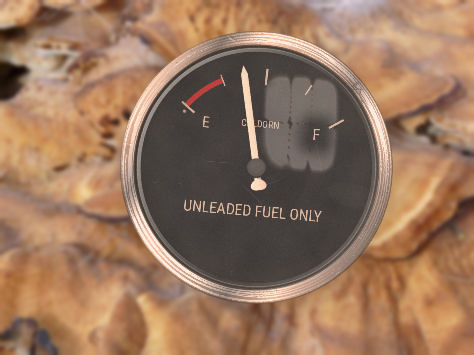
0.375
